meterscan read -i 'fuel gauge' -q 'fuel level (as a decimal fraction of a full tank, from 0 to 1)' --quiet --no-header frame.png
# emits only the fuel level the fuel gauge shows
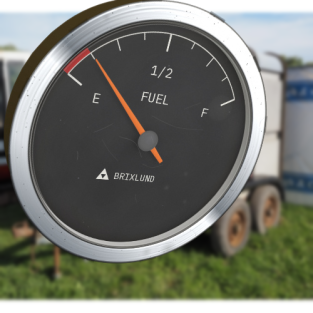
0.125
